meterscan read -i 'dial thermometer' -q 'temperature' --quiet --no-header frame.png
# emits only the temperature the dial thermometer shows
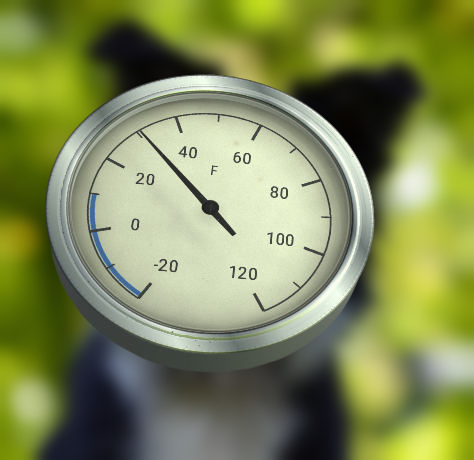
30 °F
